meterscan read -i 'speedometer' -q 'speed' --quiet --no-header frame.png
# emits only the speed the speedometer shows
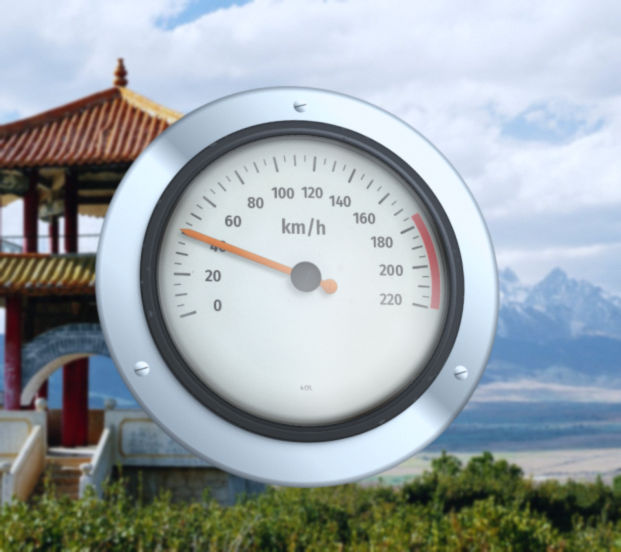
40 km/h
